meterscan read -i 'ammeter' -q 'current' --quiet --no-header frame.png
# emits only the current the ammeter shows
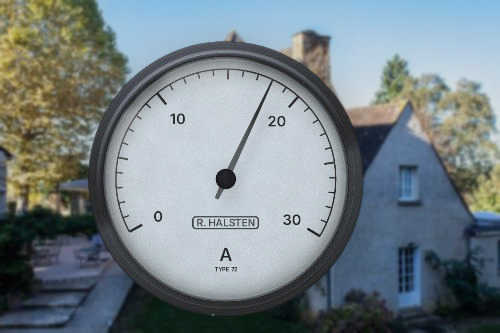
18 A
